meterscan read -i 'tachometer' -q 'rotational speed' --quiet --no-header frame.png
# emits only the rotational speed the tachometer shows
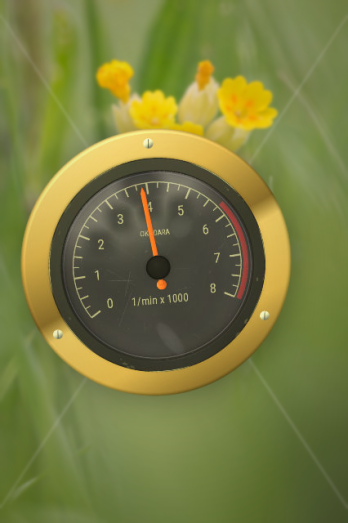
3875 rpm
